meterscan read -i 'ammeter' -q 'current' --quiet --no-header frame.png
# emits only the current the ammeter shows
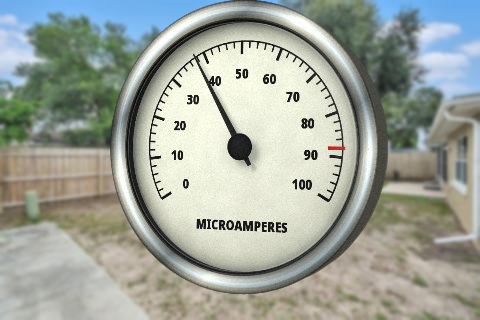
38 µA
